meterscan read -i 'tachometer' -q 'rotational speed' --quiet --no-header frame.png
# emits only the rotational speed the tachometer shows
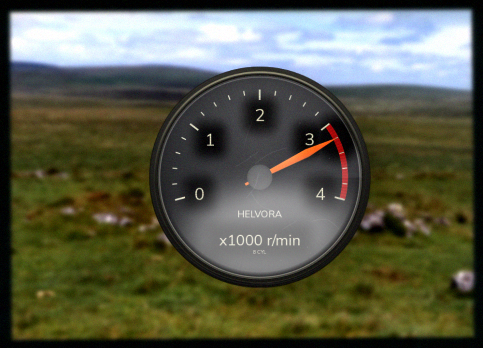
3200 rpm
